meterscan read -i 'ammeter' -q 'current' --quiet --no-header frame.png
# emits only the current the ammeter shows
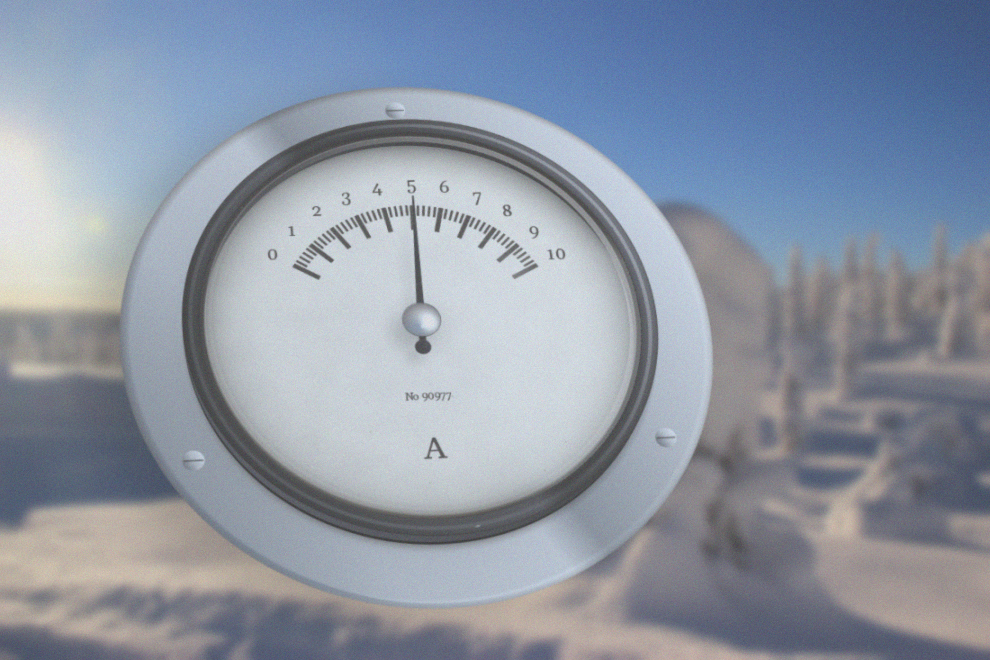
5 A
